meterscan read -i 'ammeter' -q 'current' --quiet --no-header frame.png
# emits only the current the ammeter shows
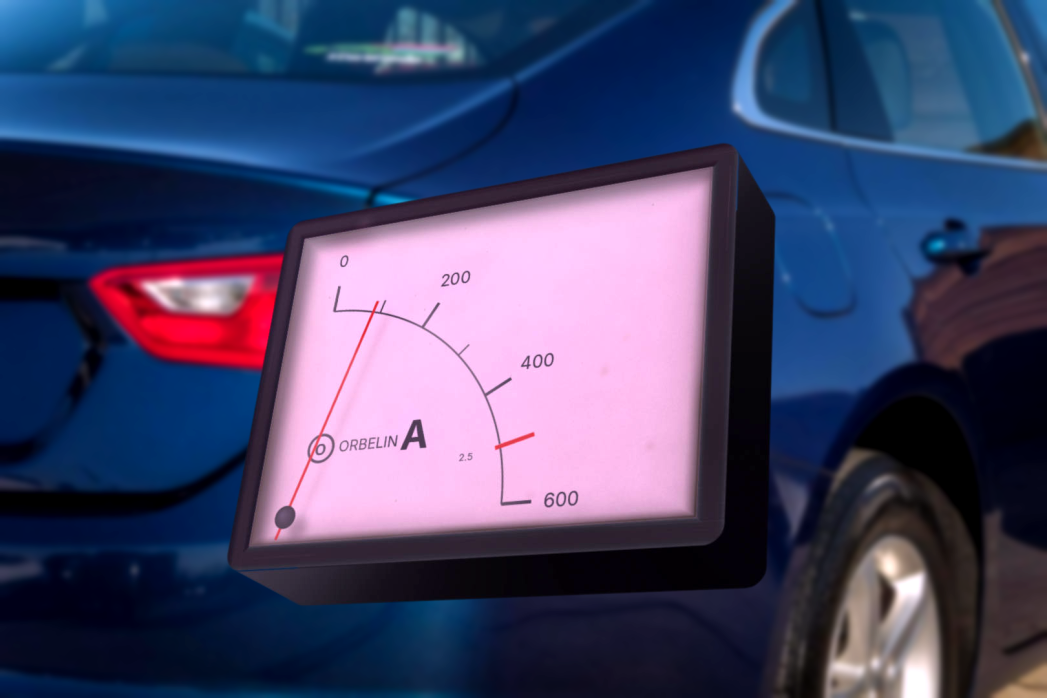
100 A
